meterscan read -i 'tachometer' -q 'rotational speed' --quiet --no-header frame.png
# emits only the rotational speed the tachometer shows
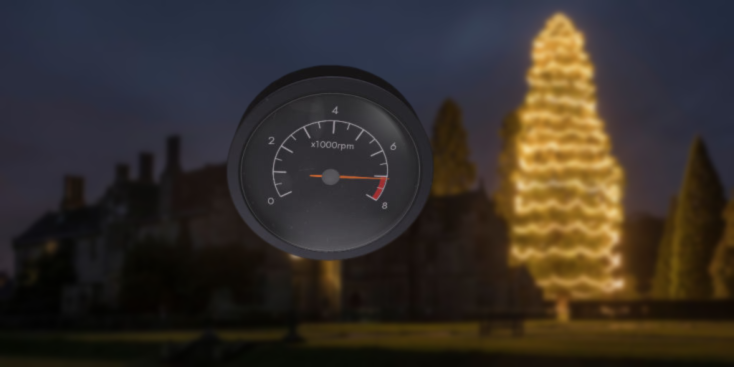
7000 rpm
